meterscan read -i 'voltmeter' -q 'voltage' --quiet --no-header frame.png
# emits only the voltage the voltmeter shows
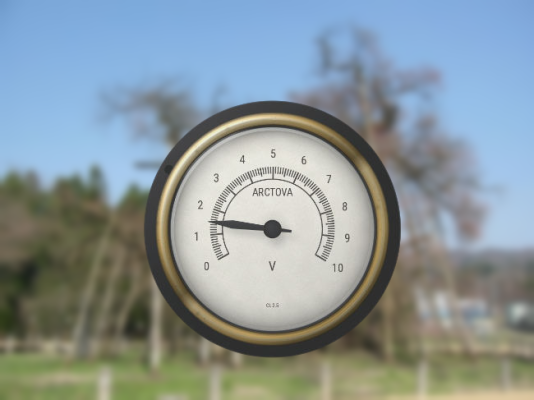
1.5 V
